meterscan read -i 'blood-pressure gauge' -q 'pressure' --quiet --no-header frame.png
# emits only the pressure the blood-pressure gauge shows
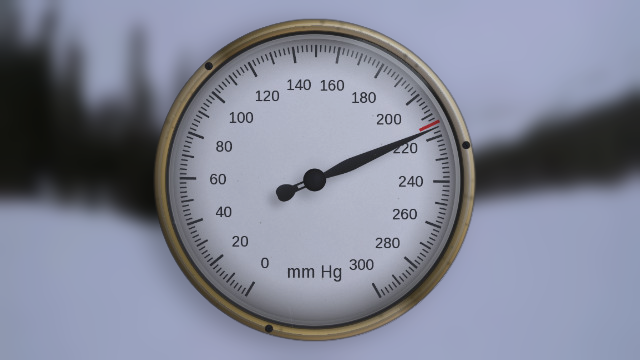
216 mmHg
